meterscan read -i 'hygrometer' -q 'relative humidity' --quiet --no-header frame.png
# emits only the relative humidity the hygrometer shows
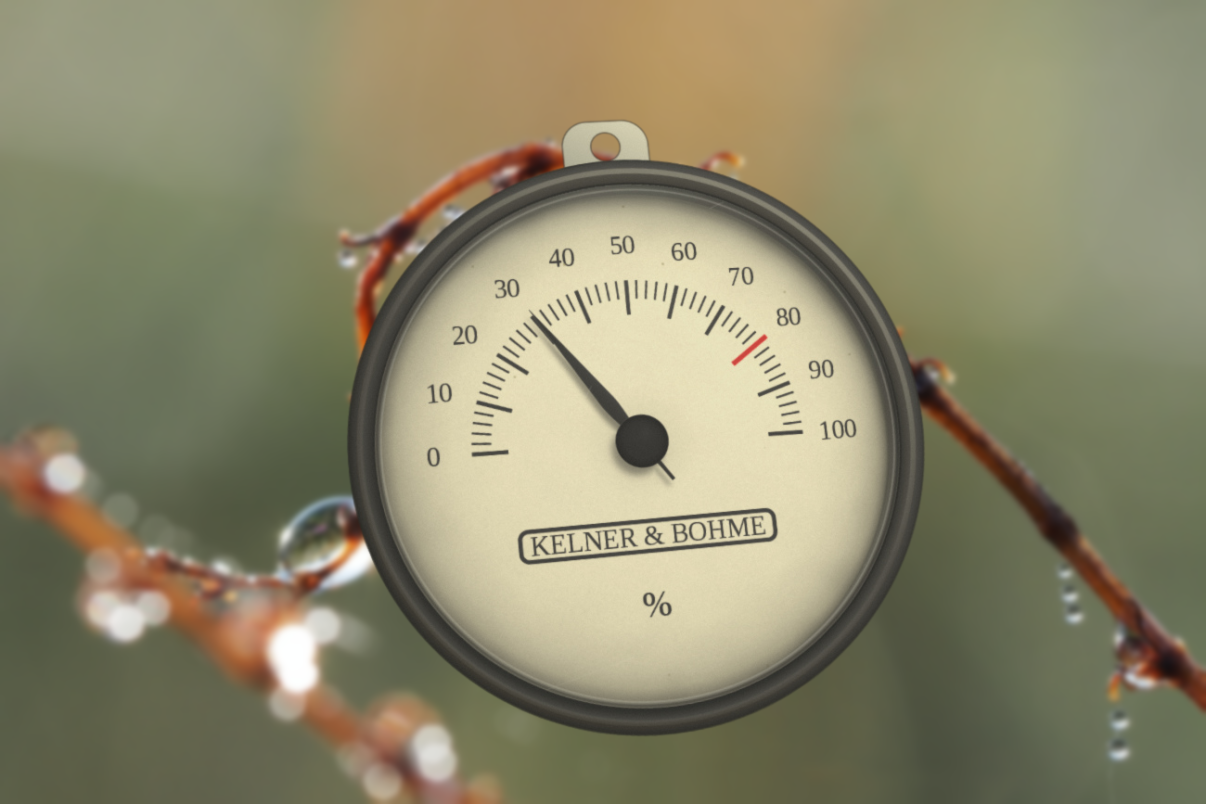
30 %
